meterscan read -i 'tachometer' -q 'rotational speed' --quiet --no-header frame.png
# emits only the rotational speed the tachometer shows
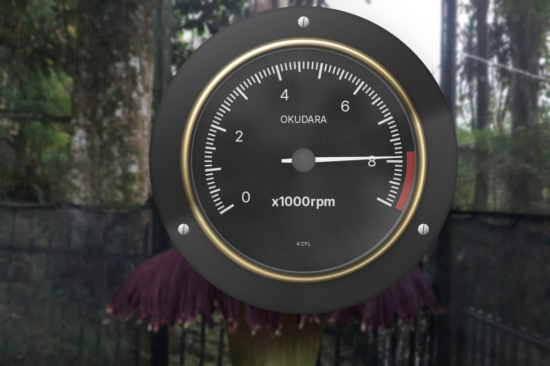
7900 rpm
